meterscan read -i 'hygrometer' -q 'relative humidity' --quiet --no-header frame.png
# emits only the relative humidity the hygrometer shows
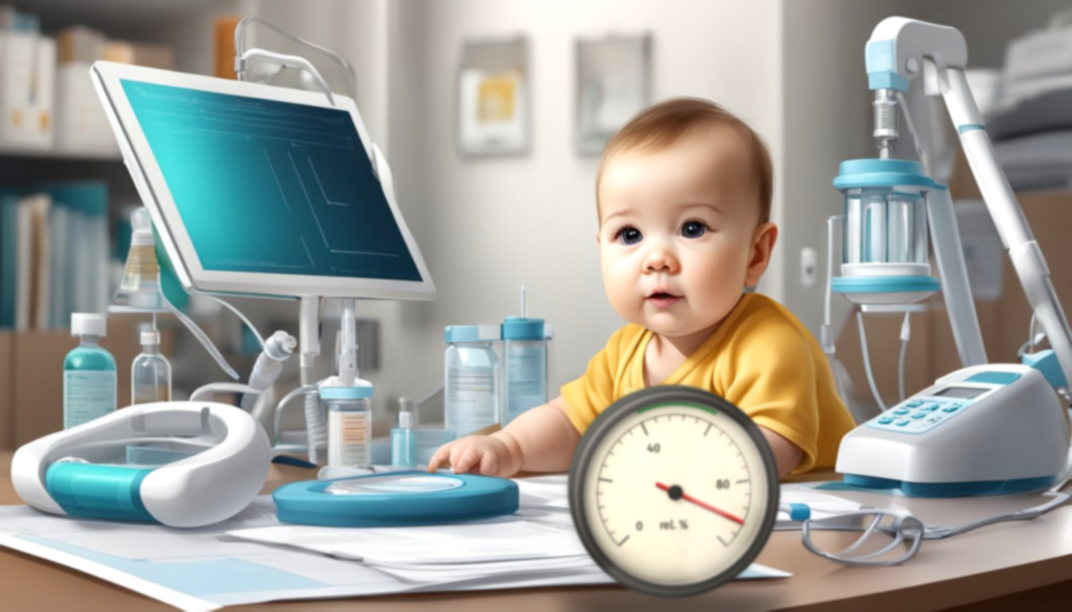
92 %
